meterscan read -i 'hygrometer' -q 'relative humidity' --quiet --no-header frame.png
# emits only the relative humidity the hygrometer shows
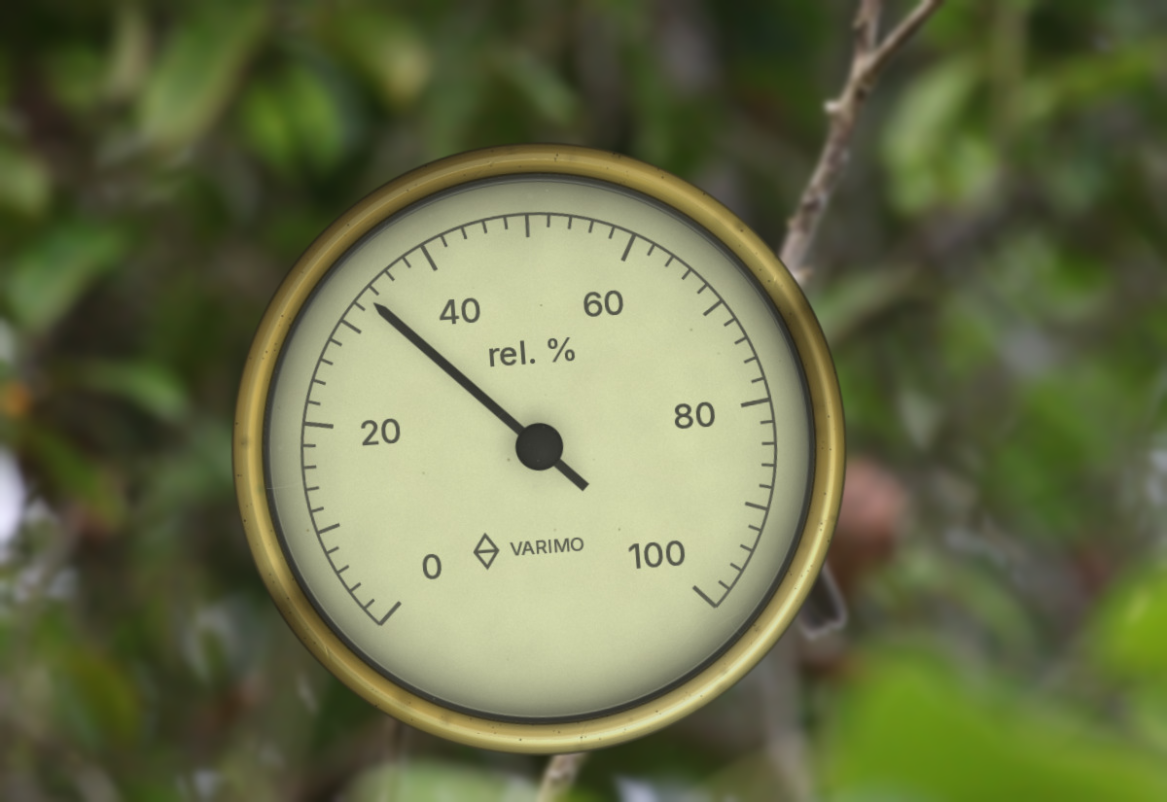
33 %
